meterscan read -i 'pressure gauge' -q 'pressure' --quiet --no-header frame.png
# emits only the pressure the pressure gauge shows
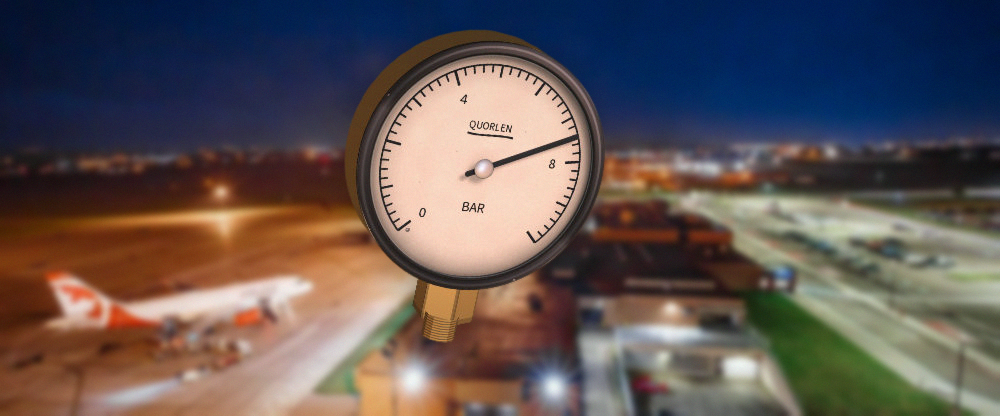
7.4 bar
